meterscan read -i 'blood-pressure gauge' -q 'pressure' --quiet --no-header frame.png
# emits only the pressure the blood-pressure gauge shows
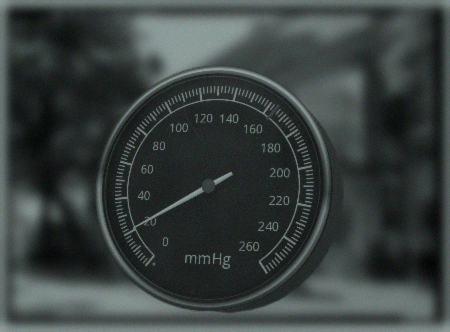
20 mmHg
